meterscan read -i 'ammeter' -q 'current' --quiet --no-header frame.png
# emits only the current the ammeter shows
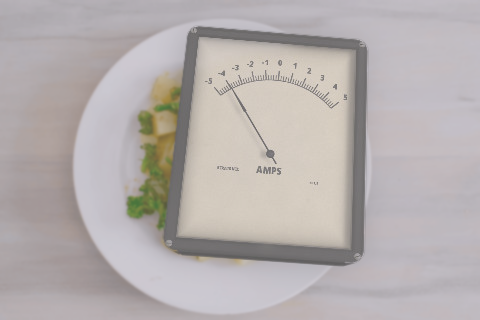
-4 A
